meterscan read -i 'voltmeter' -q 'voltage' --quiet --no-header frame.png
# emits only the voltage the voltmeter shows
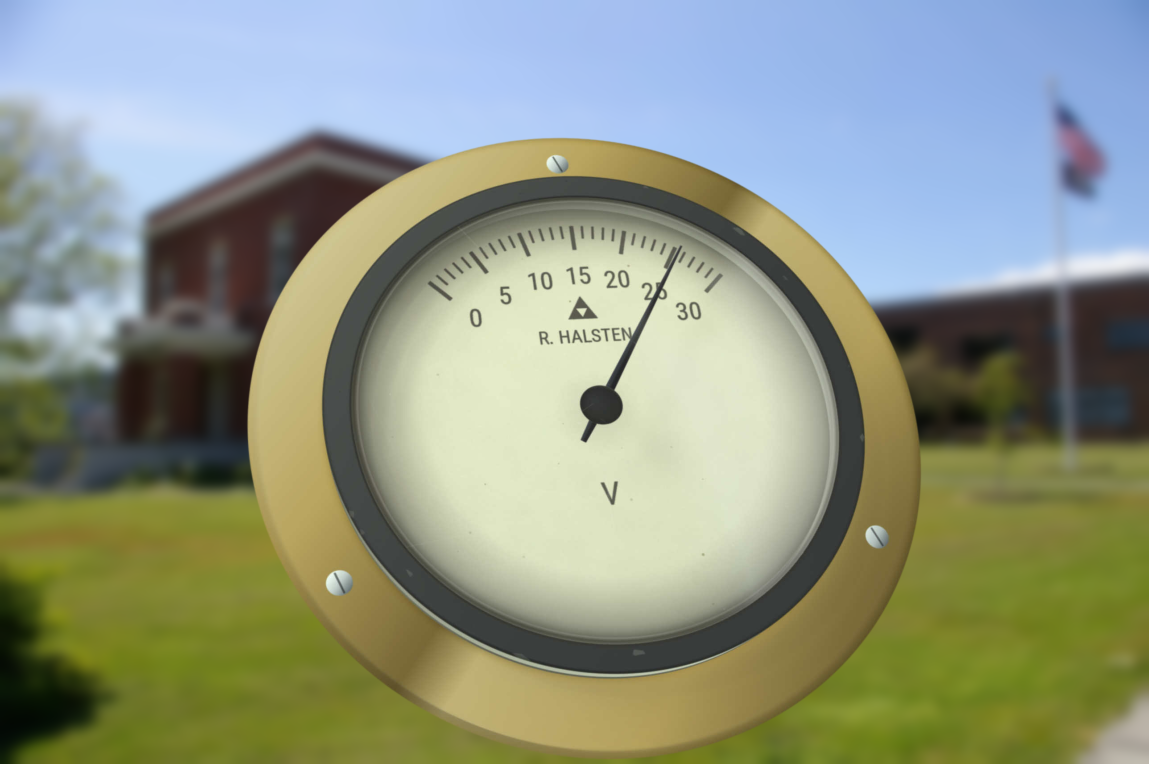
25.5 V
